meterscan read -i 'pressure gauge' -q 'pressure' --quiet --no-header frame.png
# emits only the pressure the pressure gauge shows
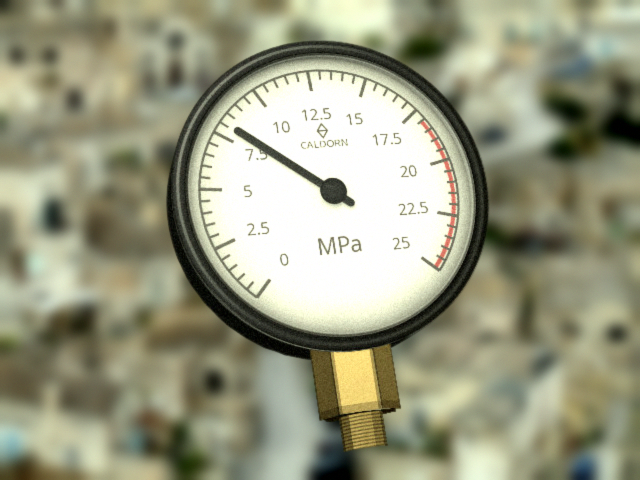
8 MPa
